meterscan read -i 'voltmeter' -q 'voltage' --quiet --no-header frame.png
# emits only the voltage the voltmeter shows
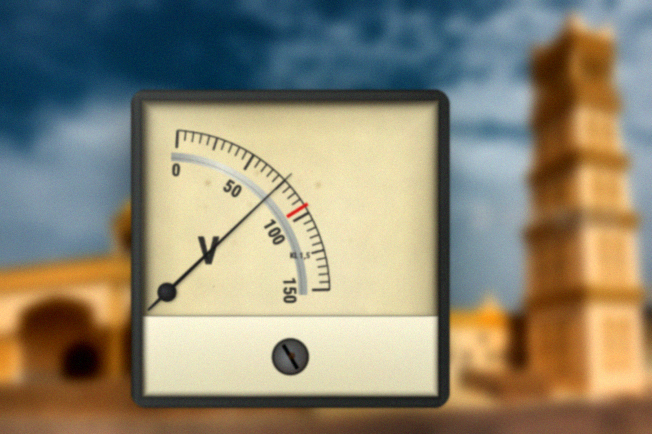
75 V
